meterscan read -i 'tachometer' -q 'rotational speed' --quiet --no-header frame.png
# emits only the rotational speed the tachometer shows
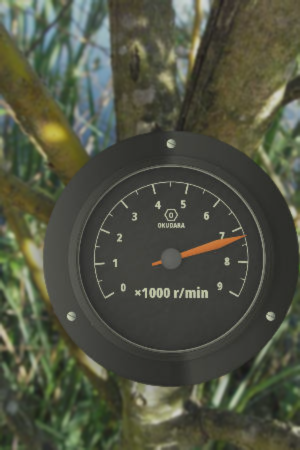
7250 rpm
